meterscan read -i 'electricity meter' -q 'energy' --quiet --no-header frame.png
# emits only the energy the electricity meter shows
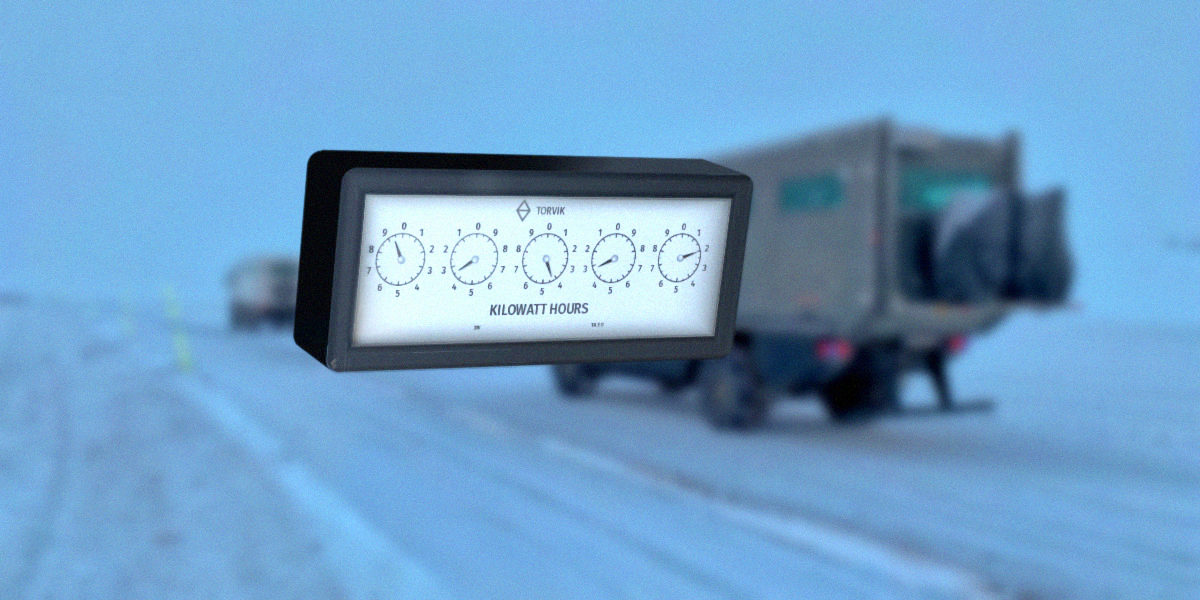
93432 kWh
